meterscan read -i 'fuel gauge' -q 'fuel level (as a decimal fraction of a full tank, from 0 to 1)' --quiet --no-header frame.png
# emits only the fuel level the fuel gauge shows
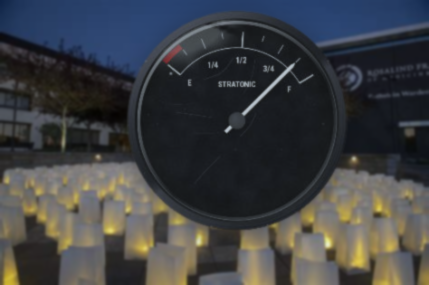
0.875
